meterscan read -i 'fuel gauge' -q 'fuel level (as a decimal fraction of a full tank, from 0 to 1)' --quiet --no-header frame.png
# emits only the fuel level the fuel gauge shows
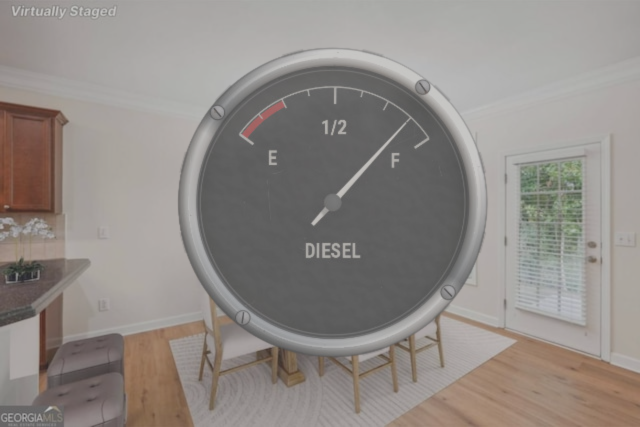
0.875
